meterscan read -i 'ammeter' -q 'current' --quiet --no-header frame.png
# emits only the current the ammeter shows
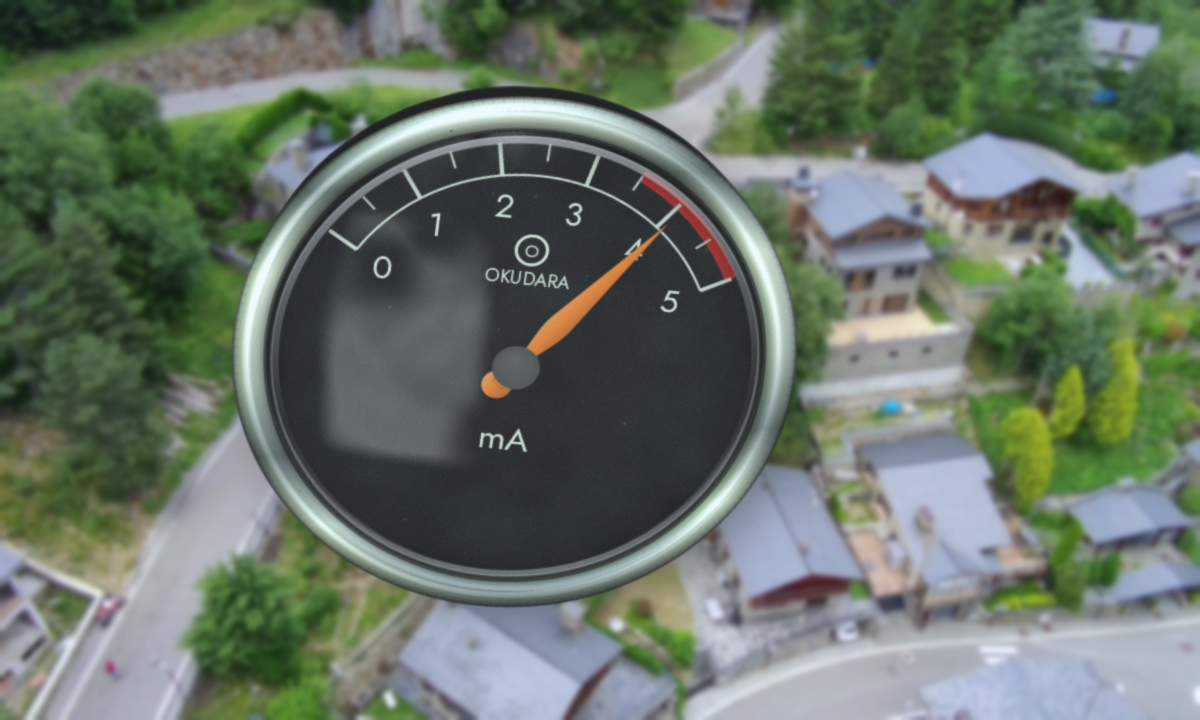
4 mA
